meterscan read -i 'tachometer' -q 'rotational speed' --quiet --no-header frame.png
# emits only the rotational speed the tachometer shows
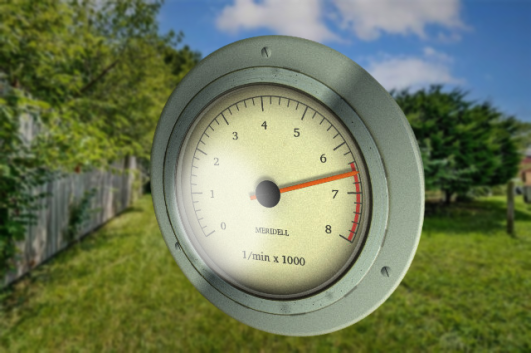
6600 rpm
